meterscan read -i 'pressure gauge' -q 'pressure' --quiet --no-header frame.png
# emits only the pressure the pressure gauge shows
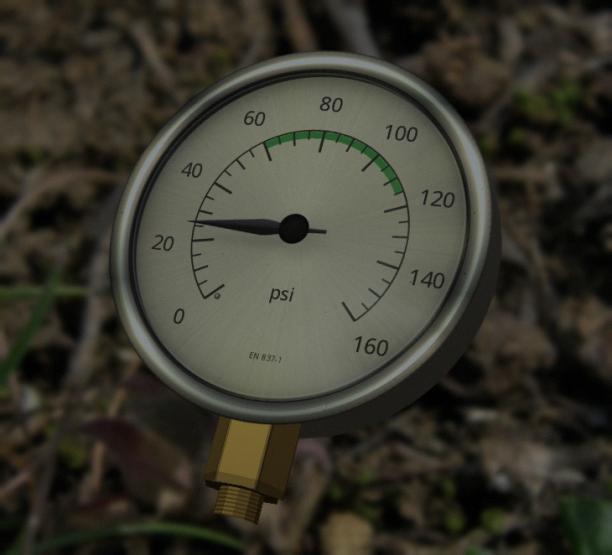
25 psi
